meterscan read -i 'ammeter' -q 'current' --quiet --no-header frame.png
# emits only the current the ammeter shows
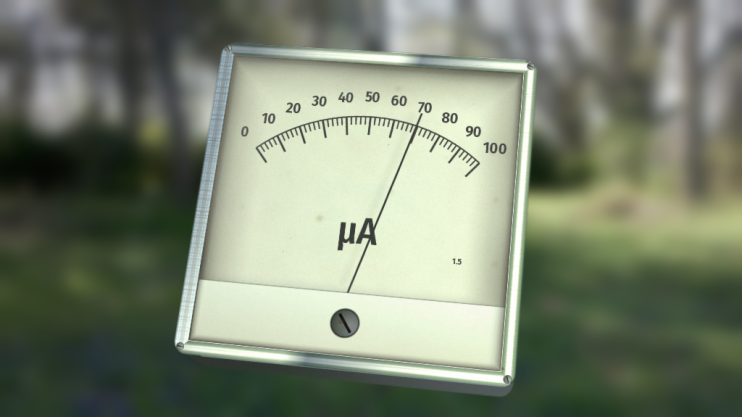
70 µA
